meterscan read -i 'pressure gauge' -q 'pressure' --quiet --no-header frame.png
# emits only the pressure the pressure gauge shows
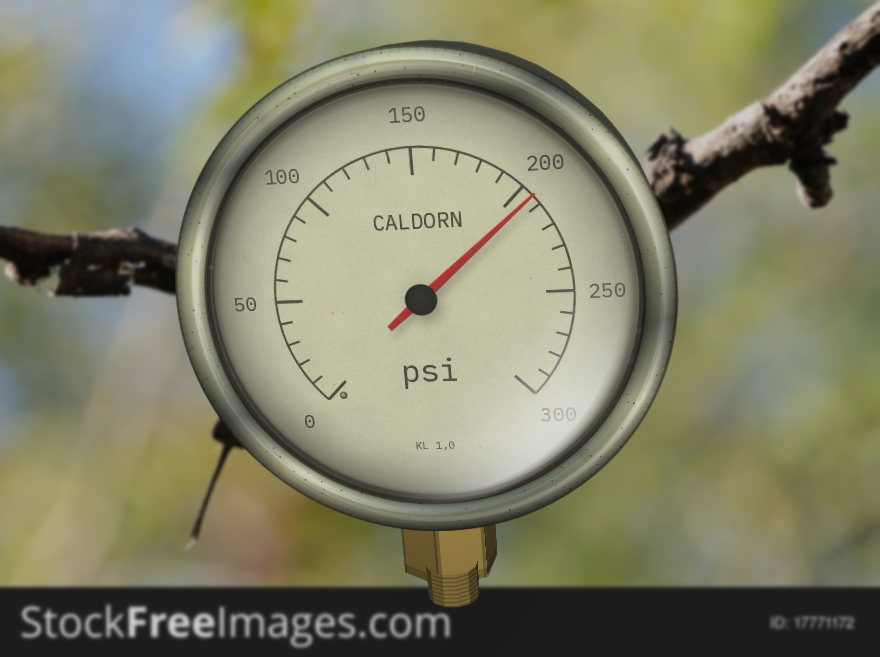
205 psi
